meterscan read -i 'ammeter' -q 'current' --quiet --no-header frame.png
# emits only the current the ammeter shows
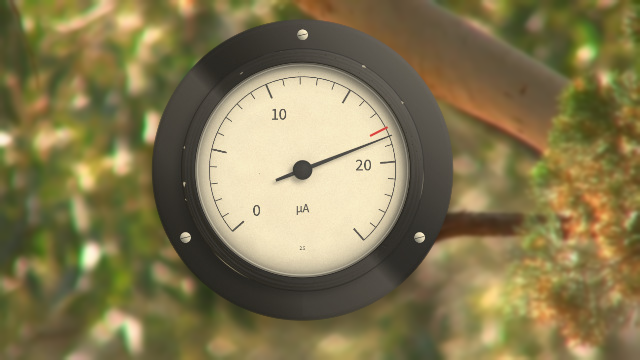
18.5 µA
